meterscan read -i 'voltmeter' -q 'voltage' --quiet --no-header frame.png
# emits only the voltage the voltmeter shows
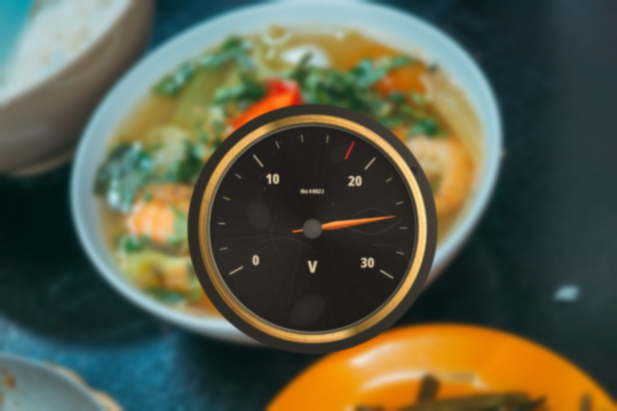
25 V
